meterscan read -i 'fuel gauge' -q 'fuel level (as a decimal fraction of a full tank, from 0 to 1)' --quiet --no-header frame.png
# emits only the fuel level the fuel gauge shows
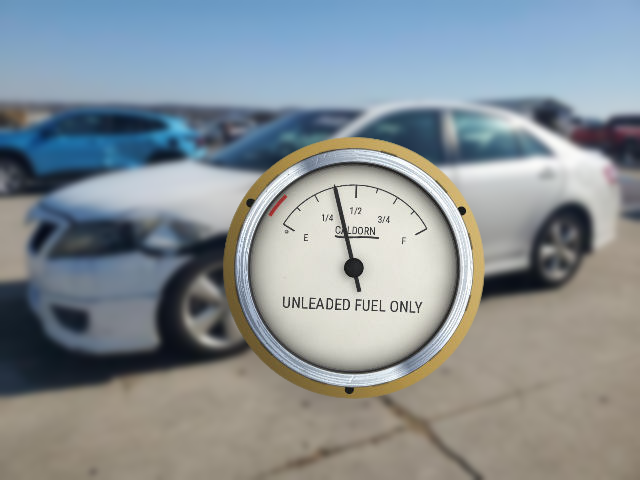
0.375
